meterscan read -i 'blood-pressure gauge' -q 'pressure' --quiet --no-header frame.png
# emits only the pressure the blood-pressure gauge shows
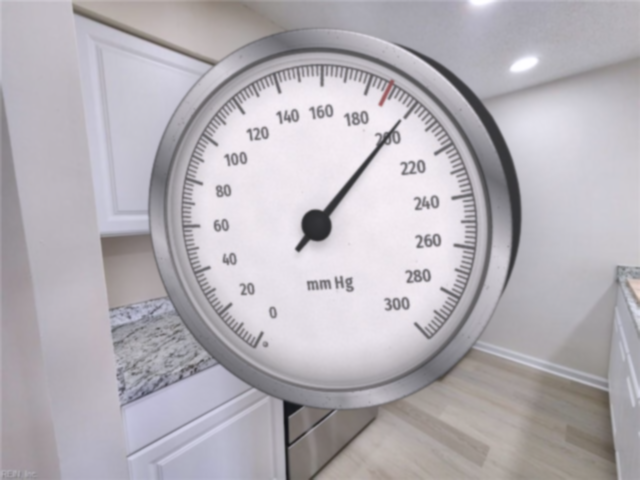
200 mmHg
